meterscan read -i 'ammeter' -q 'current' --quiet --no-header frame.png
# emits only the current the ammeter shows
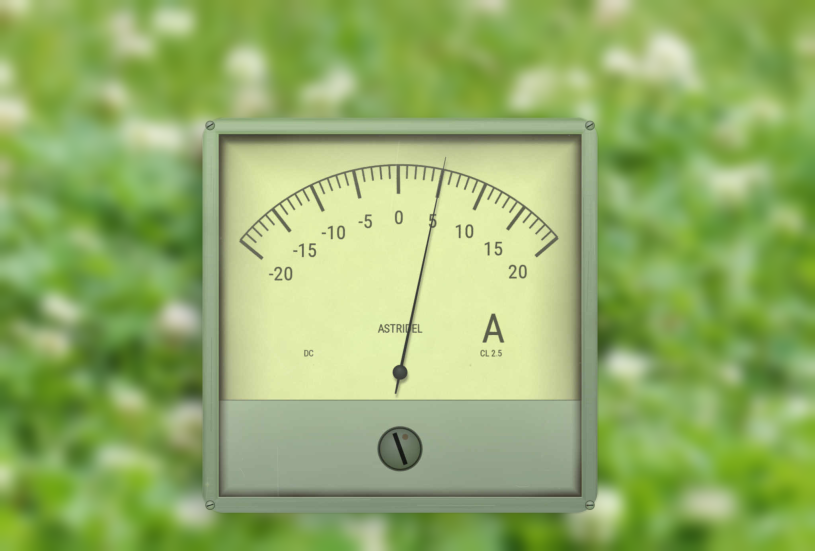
5 A
